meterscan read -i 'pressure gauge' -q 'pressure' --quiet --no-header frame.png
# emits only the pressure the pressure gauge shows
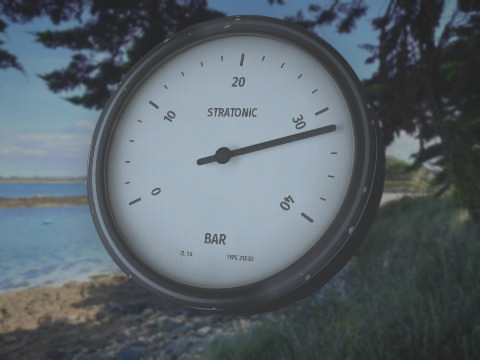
32 bar
